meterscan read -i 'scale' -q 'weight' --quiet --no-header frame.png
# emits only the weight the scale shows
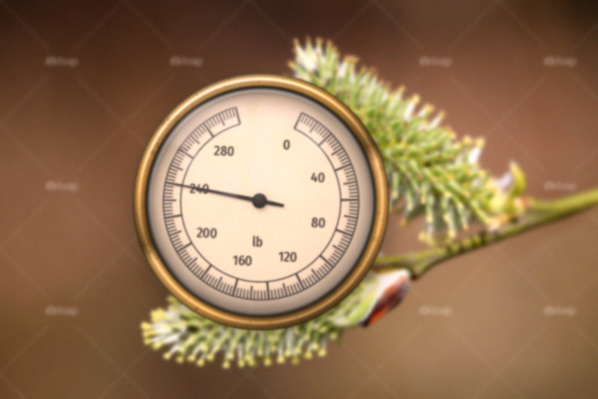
240 lb
